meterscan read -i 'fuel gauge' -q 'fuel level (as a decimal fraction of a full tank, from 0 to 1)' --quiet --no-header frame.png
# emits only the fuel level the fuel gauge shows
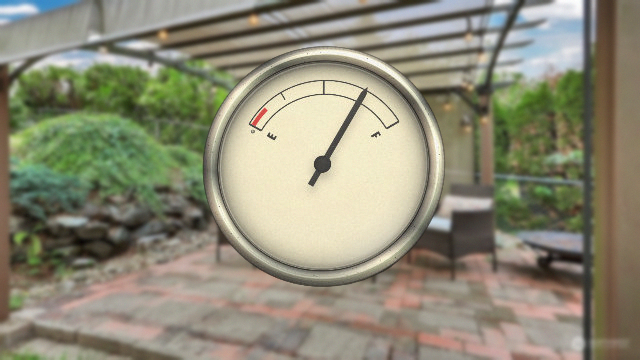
0.75
